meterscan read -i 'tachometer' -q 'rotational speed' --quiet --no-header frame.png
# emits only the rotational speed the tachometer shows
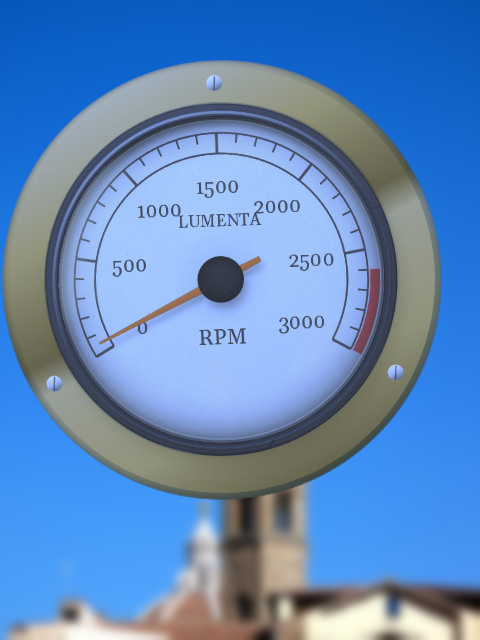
50 rpm
